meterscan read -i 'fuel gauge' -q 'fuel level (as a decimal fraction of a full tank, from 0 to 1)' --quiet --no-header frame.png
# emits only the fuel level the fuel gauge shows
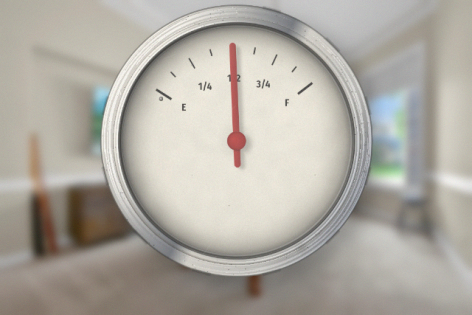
0.5
